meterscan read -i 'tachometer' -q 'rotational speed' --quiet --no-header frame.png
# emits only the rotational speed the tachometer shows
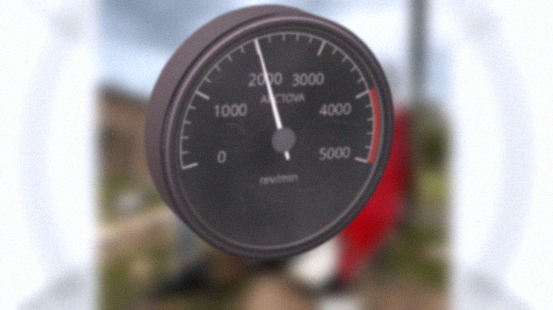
2000 rpm
